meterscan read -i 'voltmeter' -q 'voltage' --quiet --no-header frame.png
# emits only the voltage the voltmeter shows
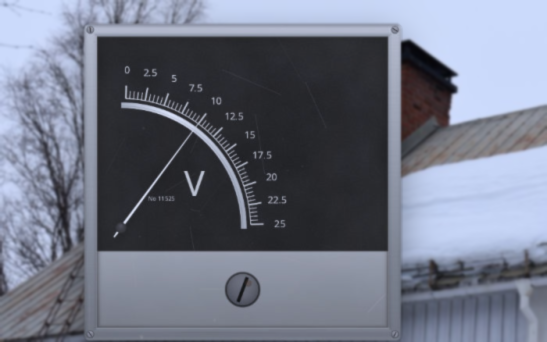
10 V
